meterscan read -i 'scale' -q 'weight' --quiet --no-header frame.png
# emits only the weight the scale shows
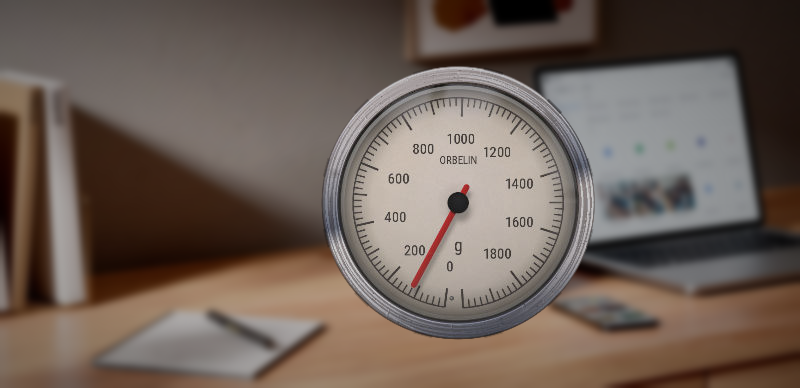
120 g
